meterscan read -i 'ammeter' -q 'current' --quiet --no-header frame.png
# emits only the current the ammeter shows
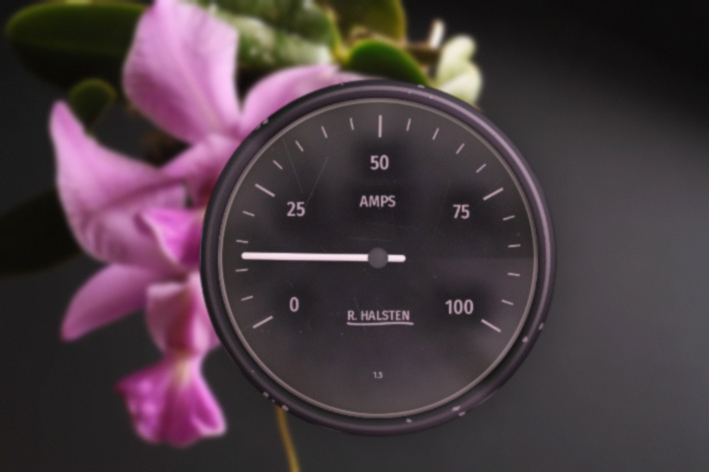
12.5 A
